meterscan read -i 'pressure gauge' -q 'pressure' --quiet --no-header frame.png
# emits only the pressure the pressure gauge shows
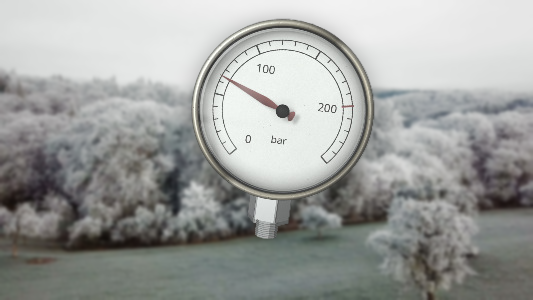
65 bar
